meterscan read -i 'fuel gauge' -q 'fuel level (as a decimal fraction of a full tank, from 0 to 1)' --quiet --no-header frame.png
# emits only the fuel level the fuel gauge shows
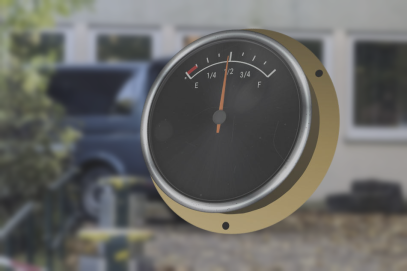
0.5
